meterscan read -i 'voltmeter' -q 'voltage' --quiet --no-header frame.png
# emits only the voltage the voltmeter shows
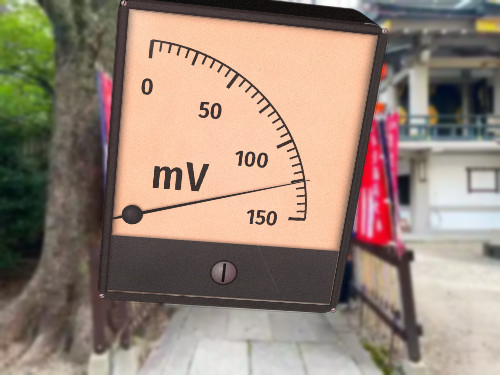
125 mV
